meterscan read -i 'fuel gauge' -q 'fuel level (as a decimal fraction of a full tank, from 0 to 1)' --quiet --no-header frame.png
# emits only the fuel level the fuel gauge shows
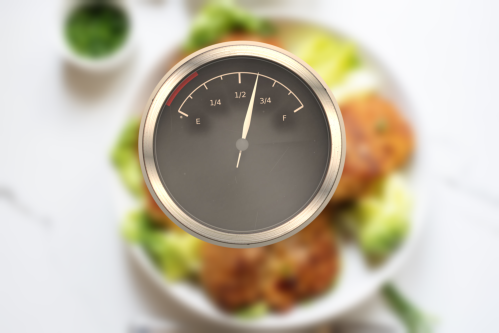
0.625
